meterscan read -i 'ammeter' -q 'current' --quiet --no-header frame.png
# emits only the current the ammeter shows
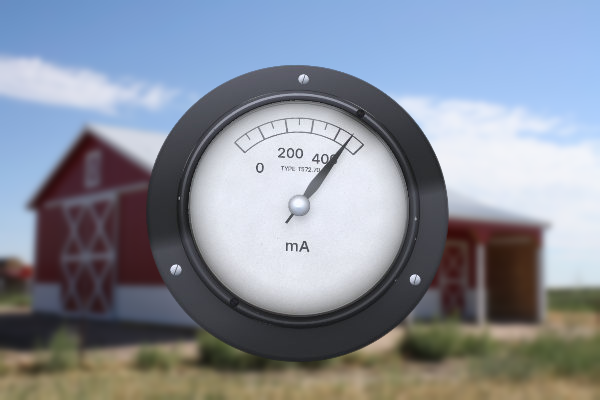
450 mA
